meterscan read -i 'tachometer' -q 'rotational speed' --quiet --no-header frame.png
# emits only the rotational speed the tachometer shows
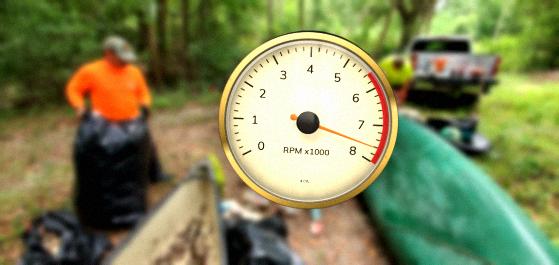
7600 rpm
